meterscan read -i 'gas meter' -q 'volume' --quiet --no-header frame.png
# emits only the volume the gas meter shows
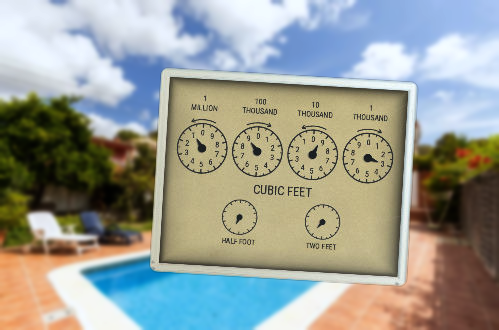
89300 ft³
